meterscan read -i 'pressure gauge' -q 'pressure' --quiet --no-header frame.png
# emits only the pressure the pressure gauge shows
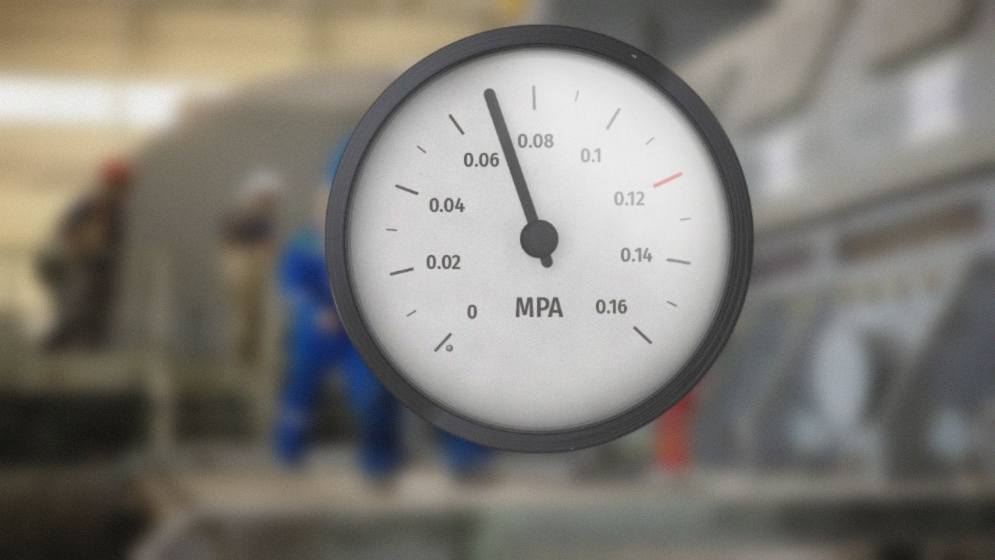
0.07 MPa
